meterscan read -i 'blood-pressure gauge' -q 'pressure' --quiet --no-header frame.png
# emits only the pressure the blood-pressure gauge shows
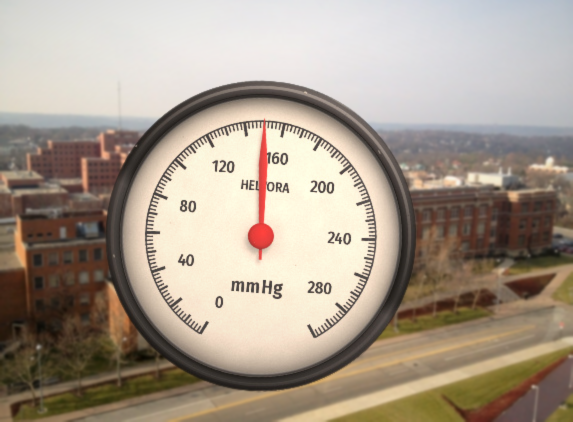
150 mmHg
